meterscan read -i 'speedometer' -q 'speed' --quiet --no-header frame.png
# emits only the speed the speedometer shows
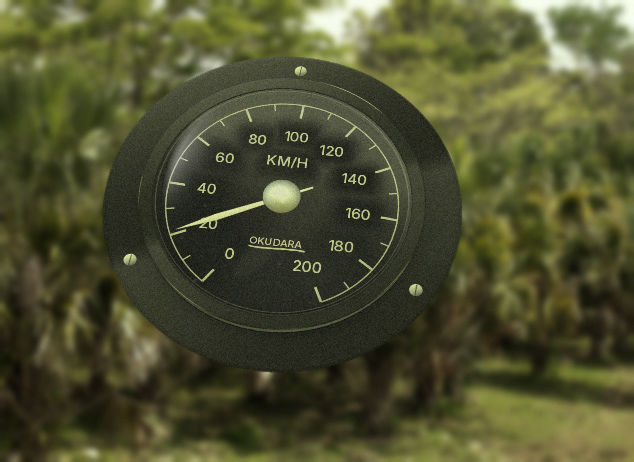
20 km/h
